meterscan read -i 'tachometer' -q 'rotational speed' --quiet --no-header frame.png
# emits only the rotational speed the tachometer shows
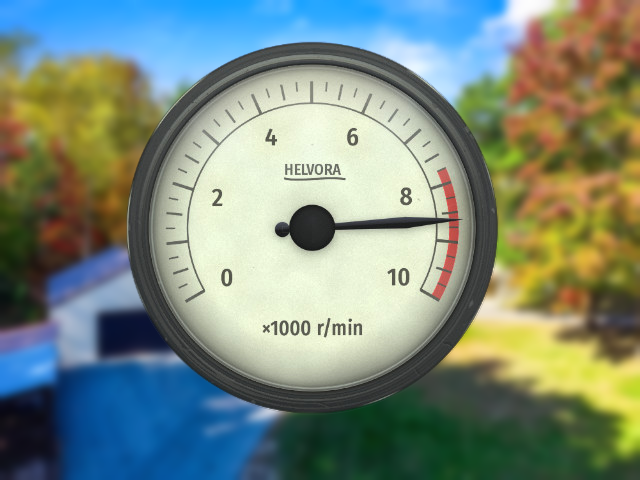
8625 rpm
